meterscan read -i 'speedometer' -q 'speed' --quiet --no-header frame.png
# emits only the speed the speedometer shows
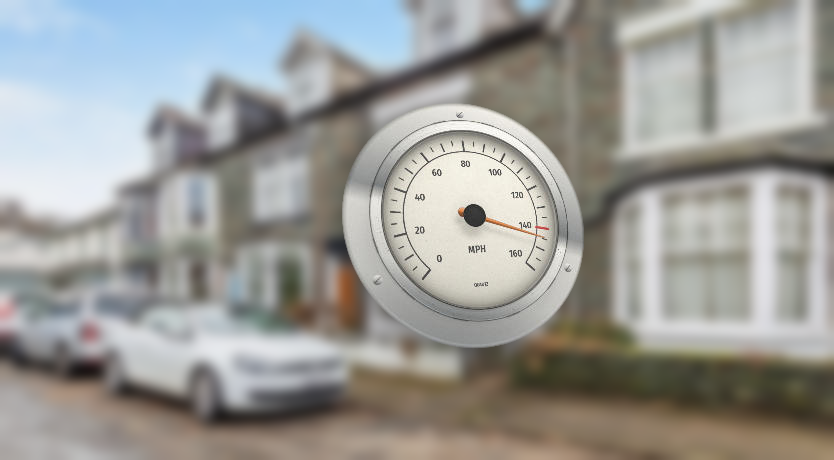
145 mph
